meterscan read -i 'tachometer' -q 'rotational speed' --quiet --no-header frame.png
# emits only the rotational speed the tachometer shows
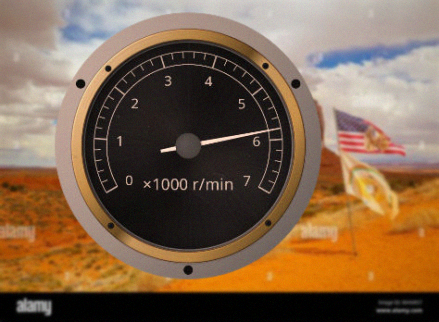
5800 rpm
